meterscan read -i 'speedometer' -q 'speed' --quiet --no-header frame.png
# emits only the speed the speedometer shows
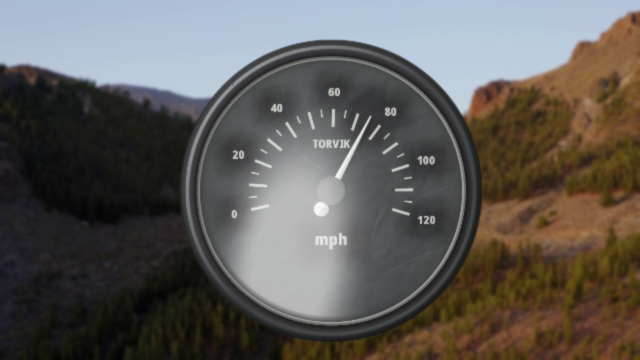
75 mph
